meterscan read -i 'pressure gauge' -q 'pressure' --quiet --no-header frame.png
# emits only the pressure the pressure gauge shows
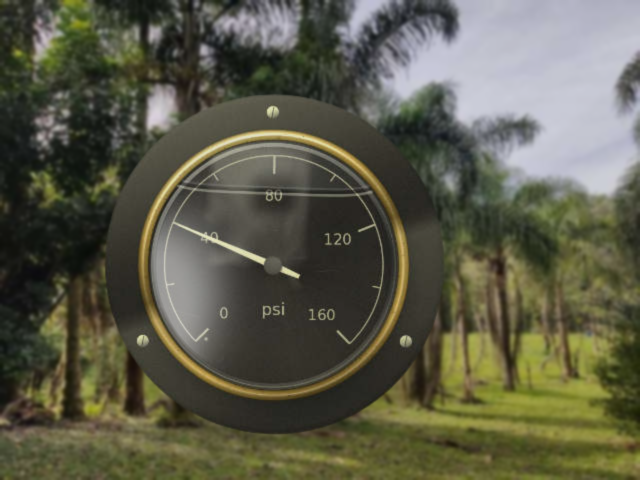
40 psi
